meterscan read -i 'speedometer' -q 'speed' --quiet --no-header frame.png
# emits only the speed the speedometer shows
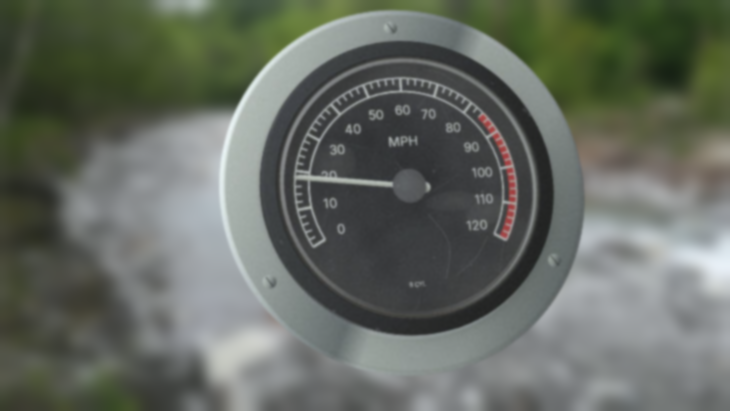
18 mph
